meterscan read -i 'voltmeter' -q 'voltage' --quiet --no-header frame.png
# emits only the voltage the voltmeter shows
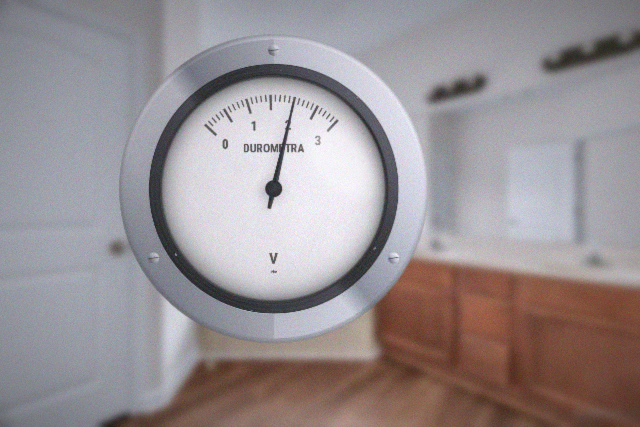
2 V
